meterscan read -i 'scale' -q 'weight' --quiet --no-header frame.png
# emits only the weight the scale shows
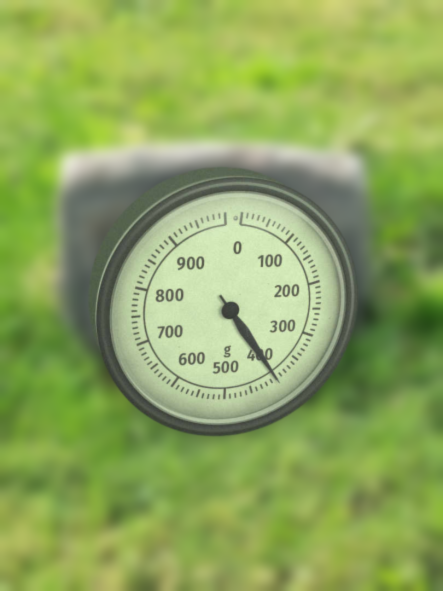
400 g
